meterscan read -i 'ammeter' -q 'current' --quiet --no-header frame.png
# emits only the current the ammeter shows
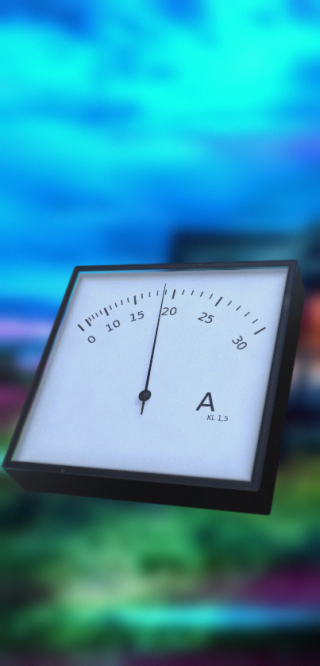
19 A
